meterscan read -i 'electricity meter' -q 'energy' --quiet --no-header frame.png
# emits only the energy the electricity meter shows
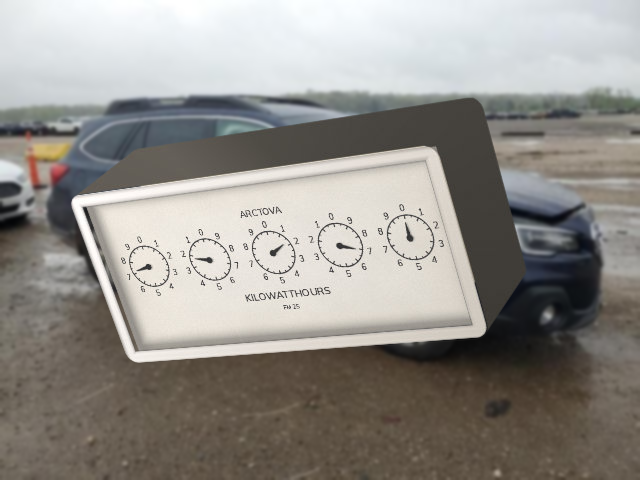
72170 kWh
